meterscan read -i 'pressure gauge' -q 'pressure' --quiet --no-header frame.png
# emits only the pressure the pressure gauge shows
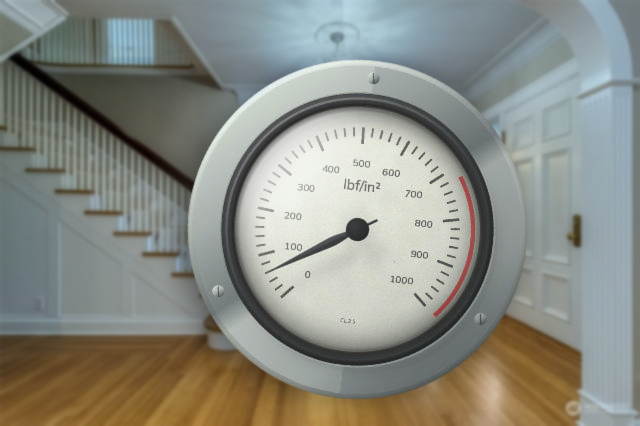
60 psi
